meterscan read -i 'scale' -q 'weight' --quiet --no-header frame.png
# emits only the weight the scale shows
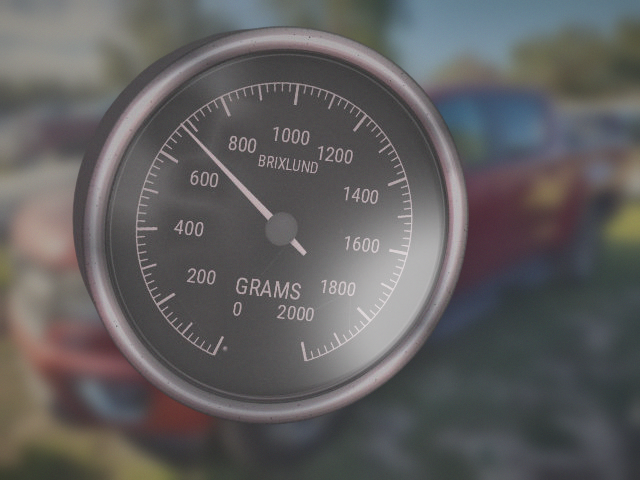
680 g
